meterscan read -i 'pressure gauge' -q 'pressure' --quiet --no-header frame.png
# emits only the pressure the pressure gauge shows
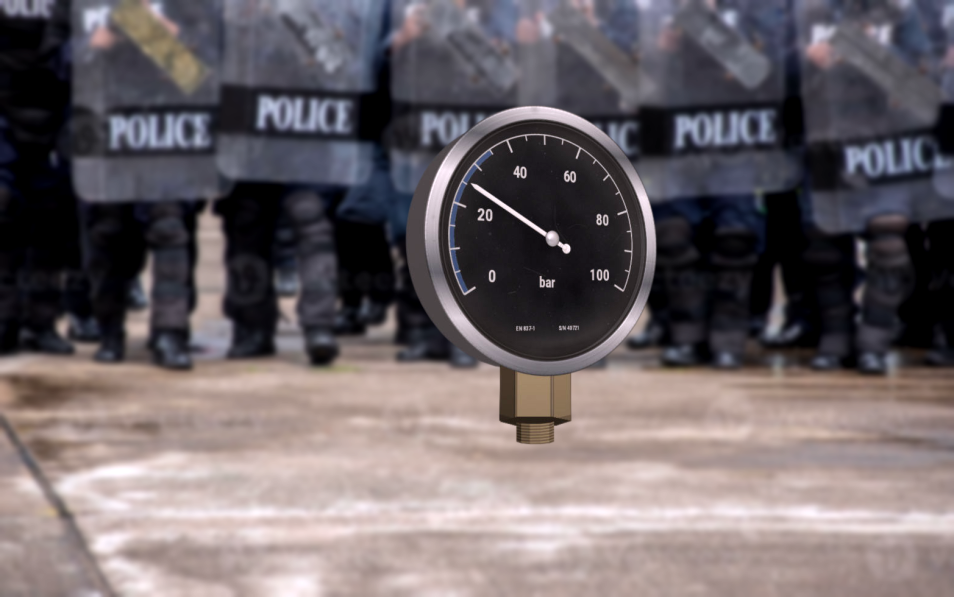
25 bar
